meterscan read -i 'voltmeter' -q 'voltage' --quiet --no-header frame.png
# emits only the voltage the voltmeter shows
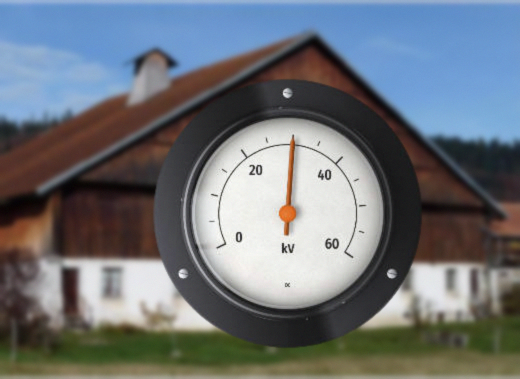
30 kV
